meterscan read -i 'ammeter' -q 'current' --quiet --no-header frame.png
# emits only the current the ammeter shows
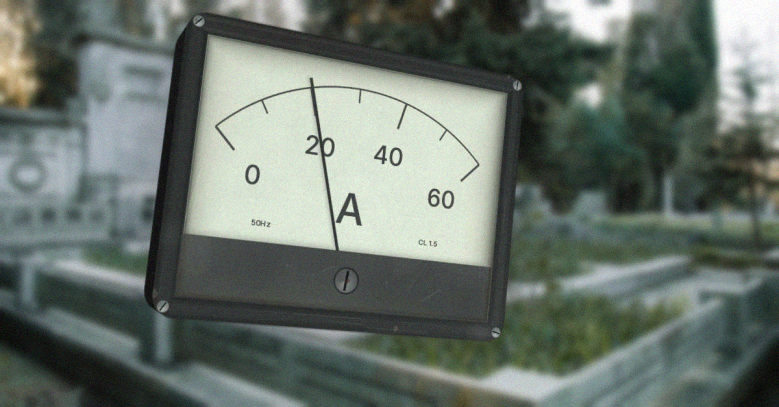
20 A
